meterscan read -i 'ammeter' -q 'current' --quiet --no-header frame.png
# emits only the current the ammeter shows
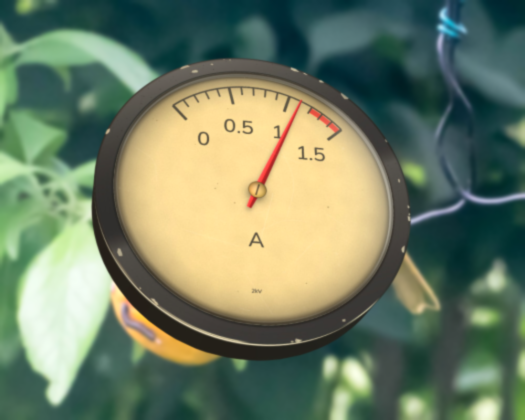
1.1 A
